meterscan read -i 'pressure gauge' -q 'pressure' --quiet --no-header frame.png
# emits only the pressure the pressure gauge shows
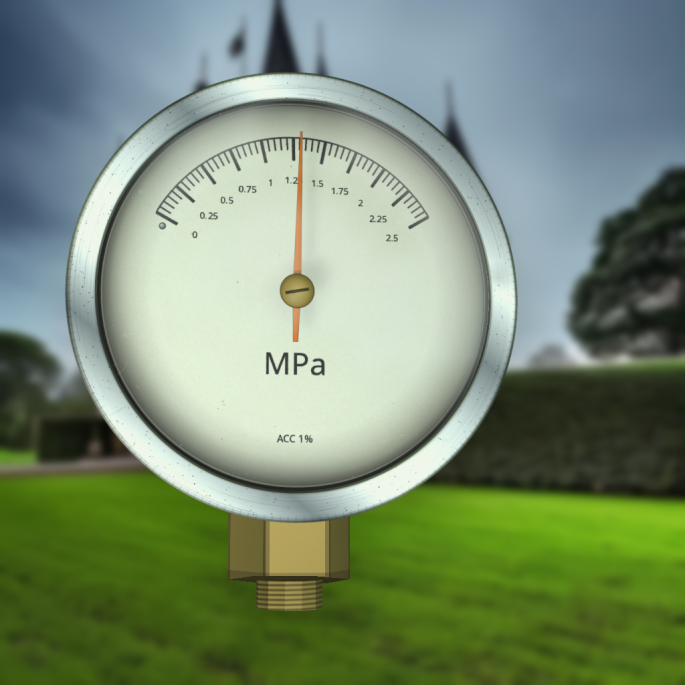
1.3 MPa
